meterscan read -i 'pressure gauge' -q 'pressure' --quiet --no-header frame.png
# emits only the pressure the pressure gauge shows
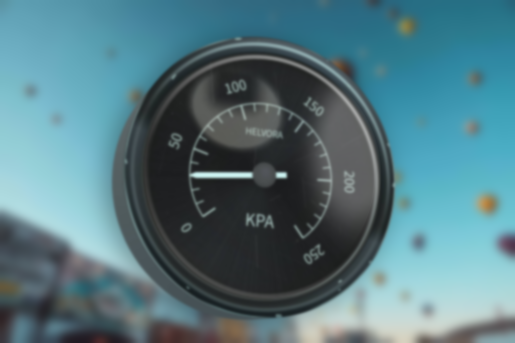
30 kPa
